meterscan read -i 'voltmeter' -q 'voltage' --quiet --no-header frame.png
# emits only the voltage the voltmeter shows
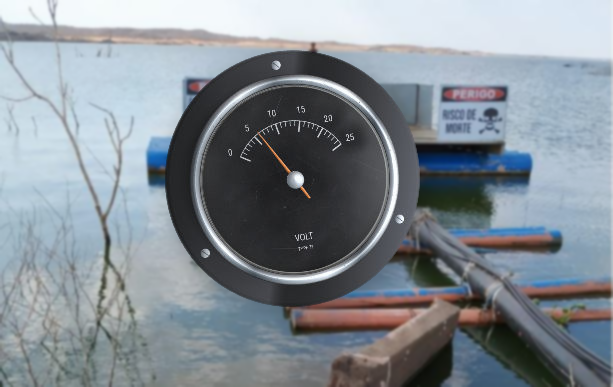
6 V
